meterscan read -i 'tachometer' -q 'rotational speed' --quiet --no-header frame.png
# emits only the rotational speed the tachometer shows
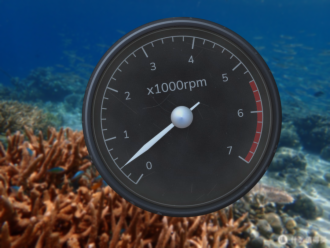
400 rpm
